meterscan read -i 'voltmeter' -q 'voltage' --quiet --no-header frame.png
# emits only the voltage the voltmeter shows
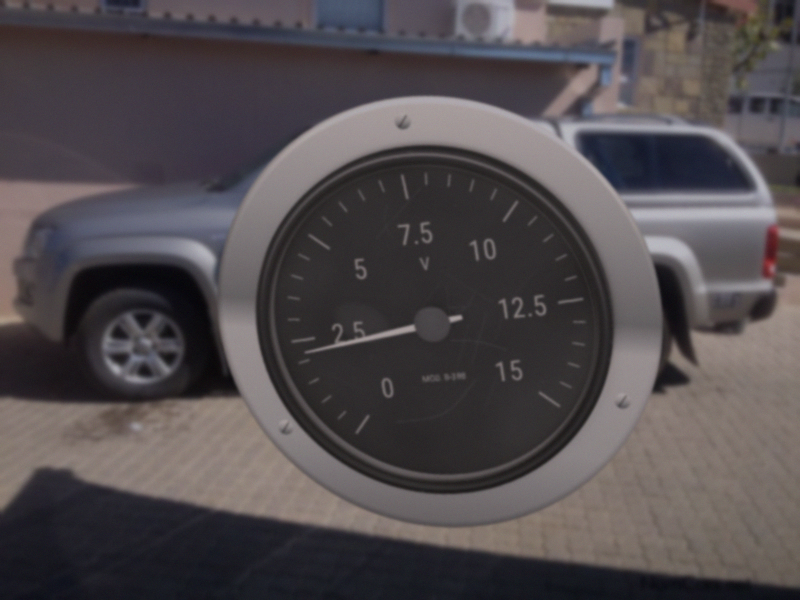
2.25 V
